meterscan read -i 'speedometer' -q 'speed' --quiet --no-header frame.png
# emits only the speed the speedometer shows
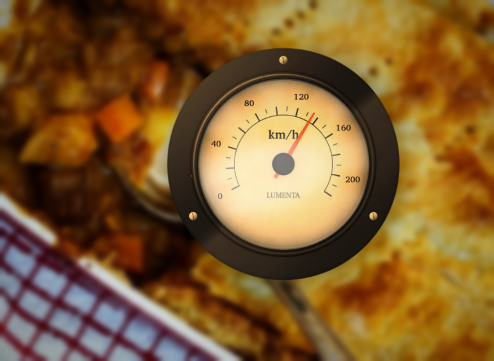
135 km/h
